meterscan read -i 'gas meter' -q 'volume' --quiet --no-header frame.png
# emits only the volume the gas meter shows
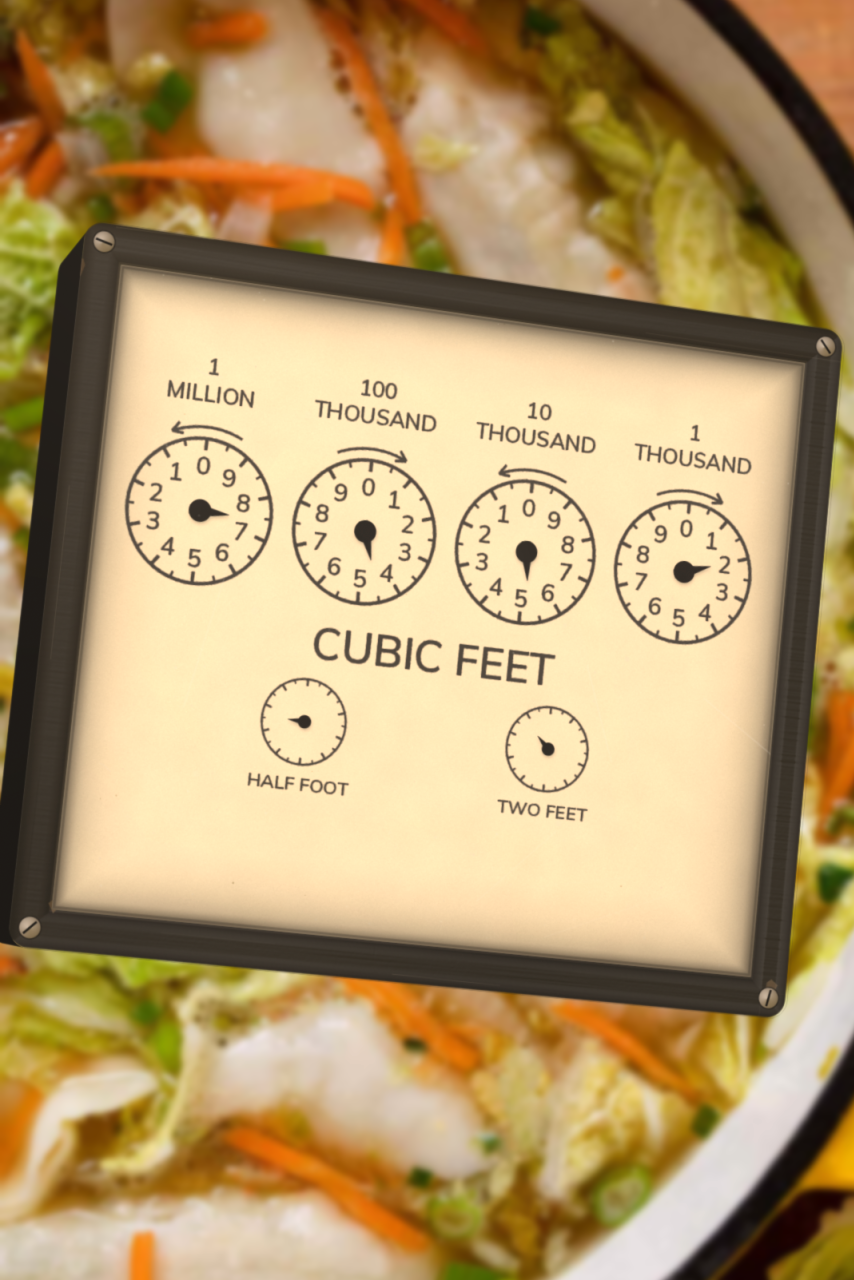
745200 ft³
